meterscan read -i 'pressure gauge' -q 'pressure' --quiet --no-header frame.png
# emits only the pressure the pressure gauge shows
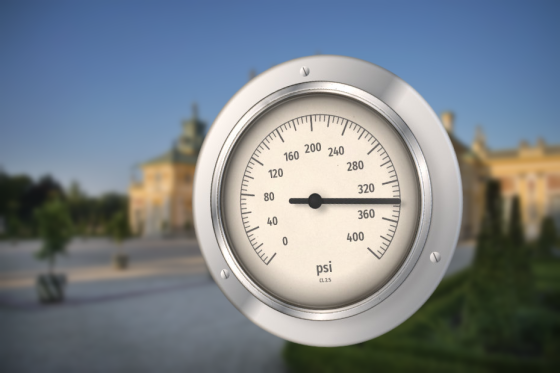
340 psi
